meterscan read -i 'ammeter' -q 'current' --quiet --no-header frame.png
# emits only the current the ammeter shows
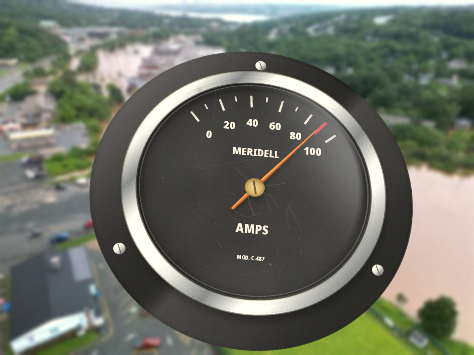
90 A
